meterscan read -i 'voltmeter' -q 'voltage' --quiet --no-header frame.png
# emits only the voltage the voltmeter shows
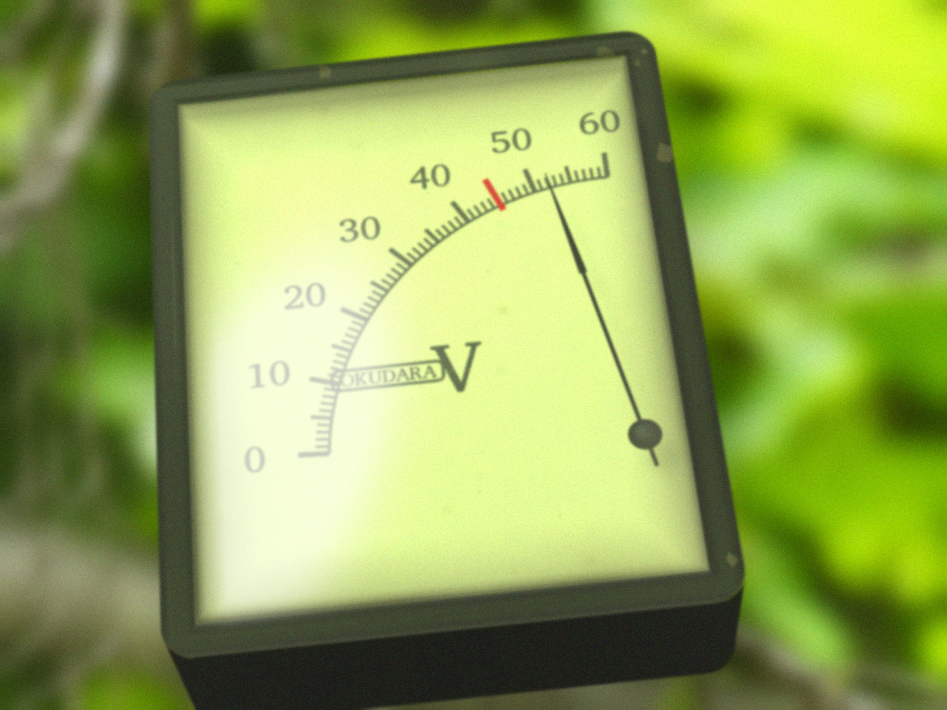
52 V
